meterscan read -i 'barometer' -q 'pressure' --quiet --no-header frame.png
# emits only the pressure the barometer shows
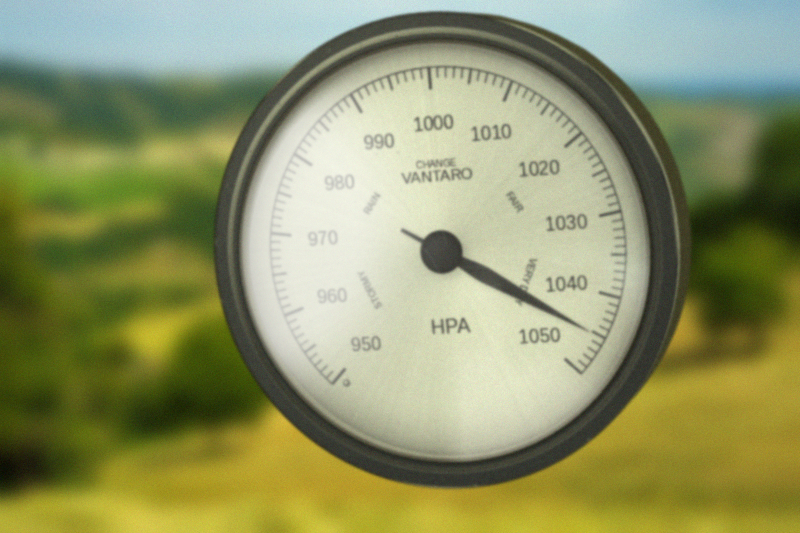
1045 hPa
